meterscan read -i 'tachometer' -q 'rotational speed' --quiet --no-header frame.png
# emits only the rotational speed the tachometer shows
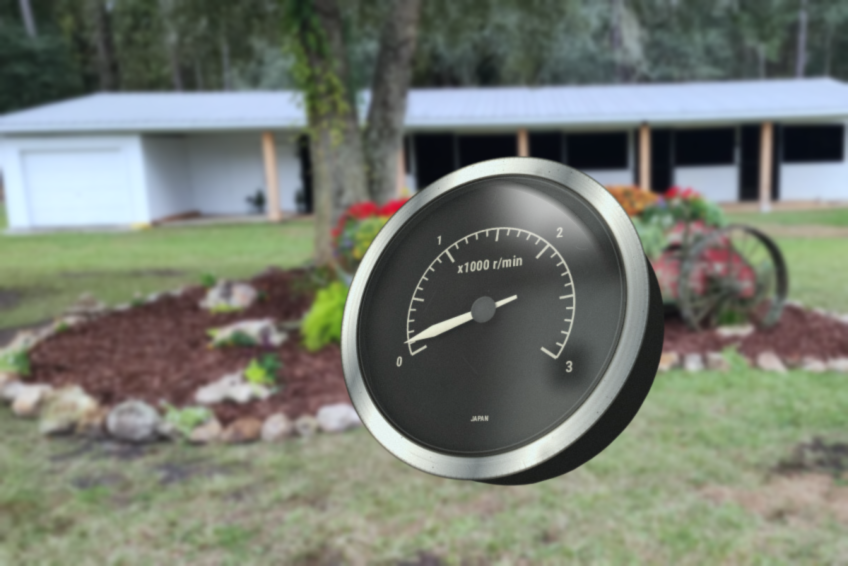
100 rpm
